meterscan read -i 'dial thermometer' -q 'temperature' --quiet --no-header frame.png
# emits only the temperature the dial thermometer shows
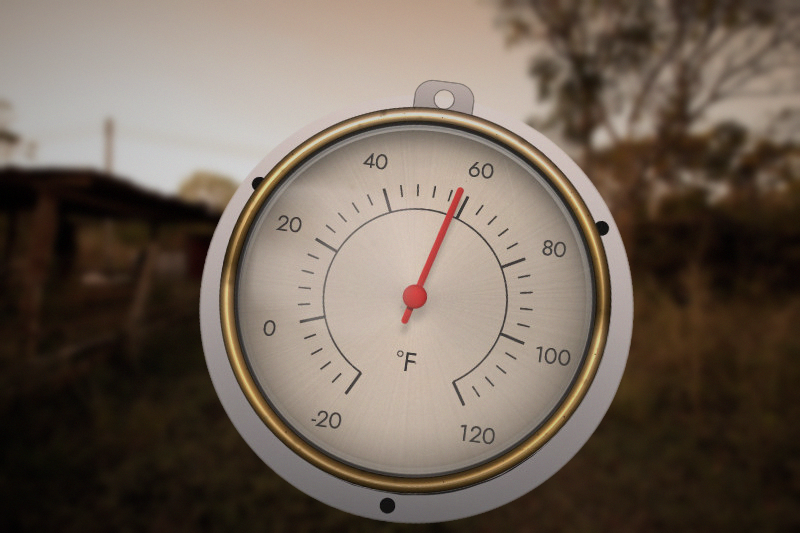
58 °F
